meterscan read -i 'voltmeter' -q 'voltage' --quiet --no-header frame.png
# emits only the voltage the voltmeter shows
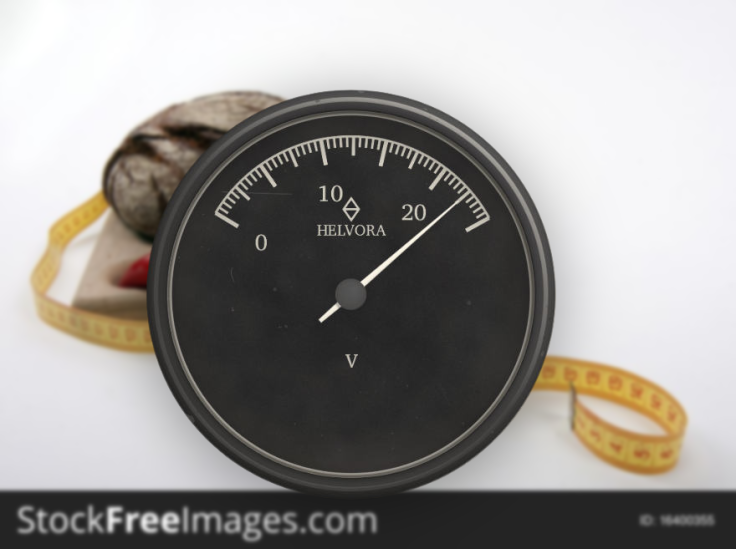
22.5 V
